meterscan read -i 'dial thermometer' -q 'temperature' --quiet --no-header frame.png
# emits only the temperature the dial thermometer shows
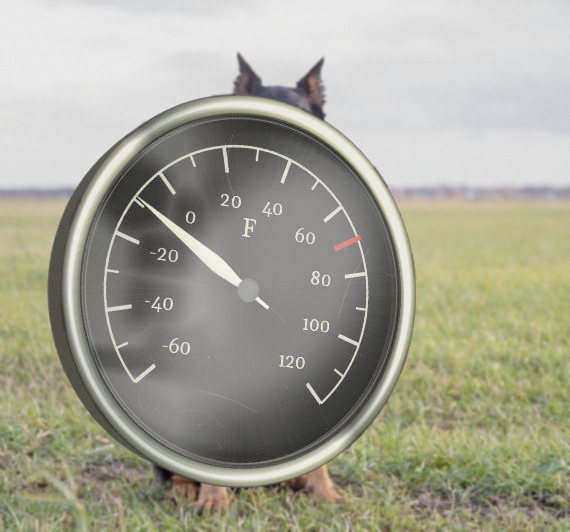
-10 °F
